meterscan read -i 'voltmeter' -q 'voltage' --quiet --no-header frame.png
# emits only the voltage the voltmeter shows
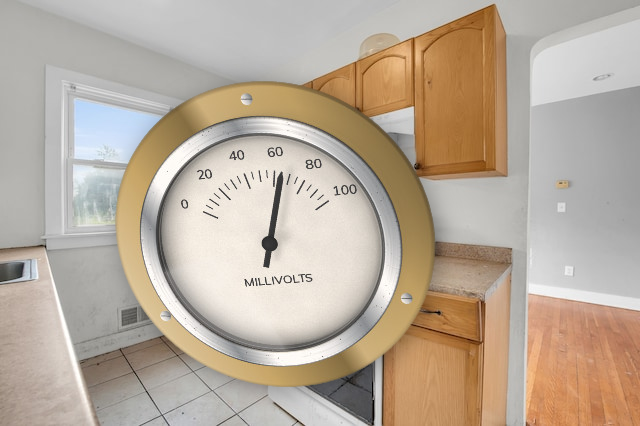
65 mV
